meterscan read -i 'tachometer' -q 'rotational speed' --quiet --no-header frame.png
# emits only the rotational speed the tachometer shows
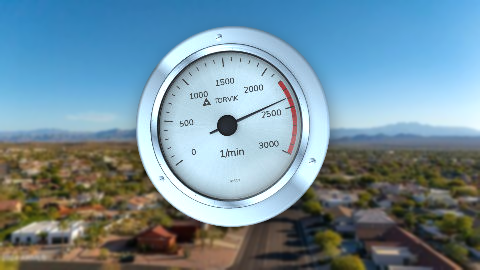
2400 rpm
